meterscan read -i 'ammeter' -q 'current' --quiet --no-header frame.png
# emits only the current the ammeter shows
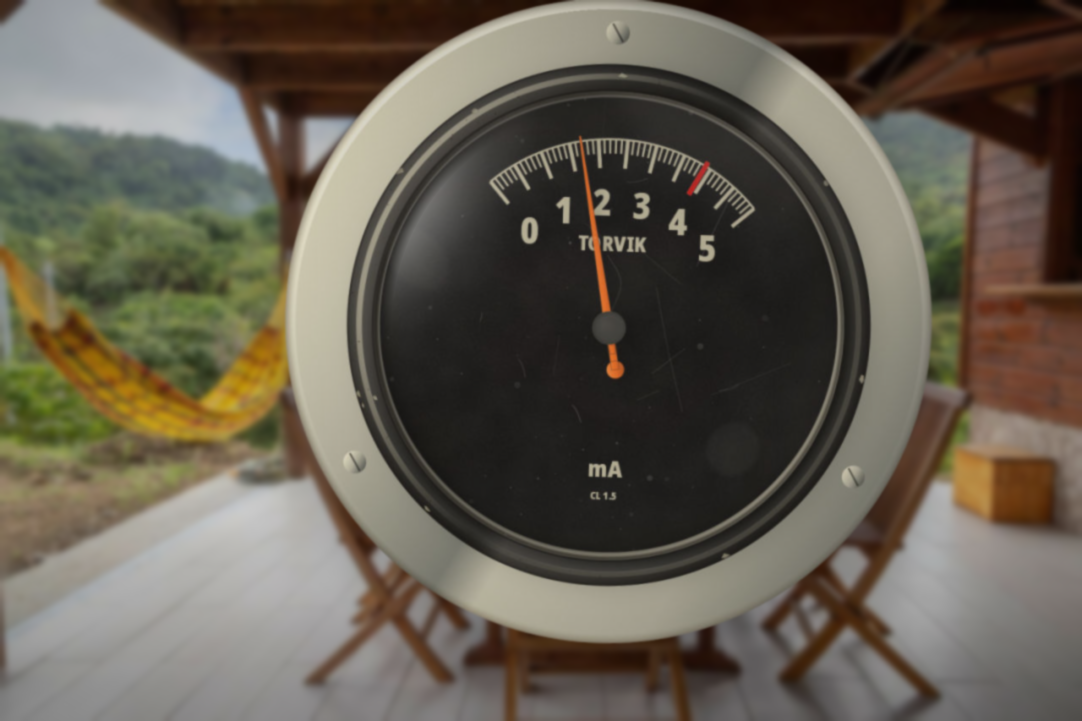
1.7 mA
